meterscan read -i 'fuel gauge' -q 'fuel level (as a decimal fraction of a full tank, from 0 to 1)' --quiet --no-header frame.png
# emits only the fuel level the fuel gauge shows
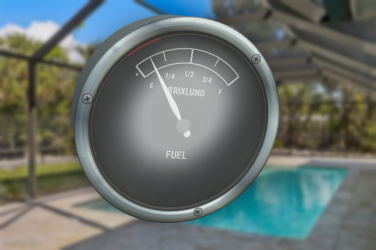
0.125
